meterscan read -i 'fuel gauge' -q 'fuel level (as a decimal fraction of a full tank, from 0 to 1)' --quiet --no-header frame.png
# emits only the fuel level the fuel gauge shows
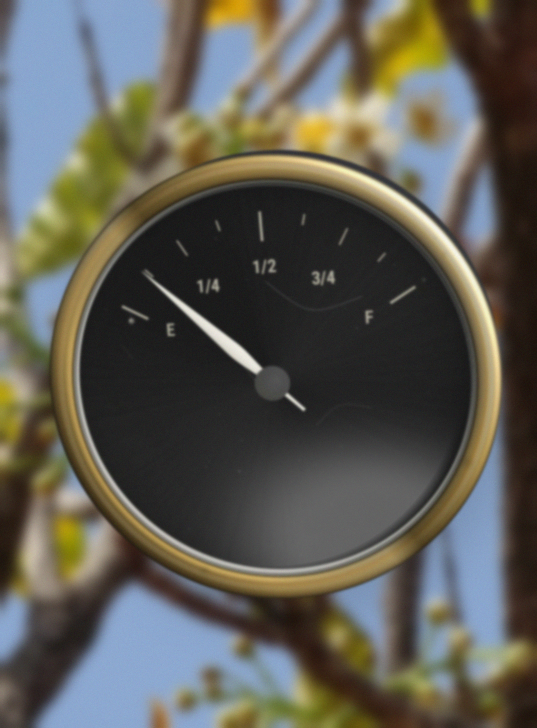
0.125
